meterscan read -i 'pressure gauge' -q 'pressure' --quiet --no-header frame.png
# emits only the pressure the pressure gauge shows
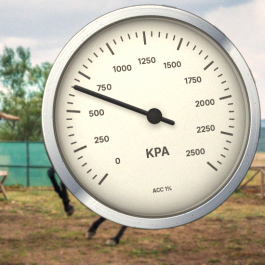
650 kPa
